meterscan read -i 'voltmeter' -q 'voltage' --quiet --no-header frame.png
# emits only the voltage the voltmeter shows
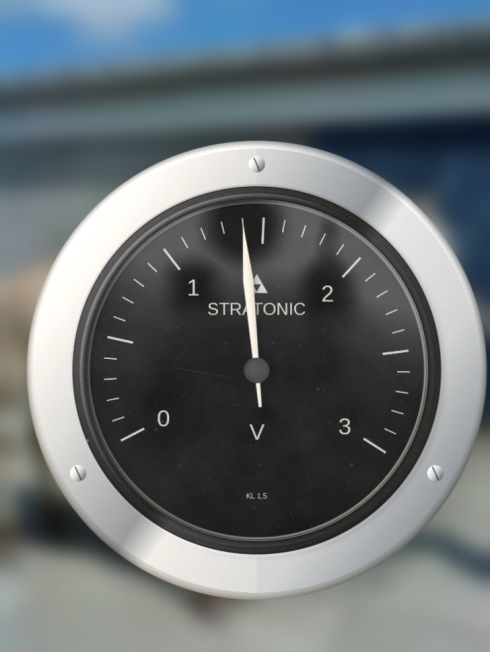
1.4 V
